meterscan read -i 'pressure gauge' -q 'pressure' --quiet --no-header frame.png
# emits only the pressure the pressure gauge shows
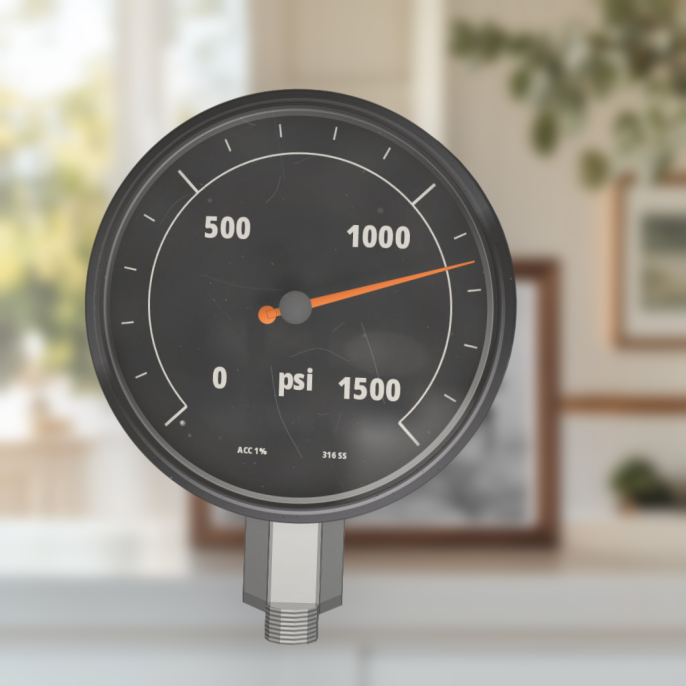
1150 psi
